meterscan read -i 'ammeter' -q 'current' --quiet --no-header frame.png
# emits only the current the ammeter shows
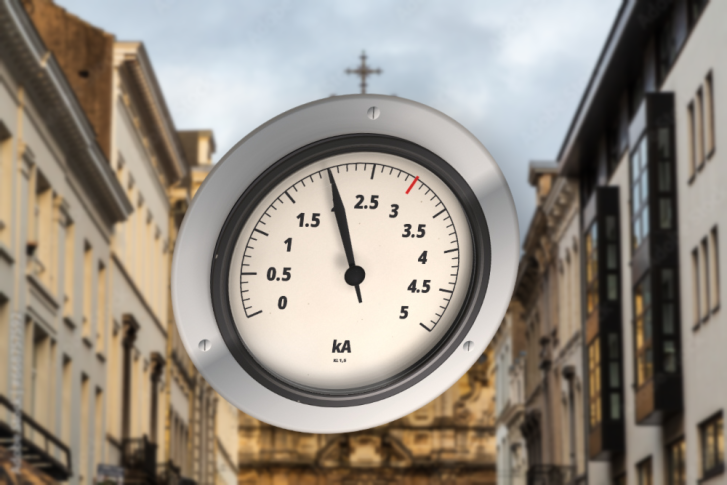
2 kA
